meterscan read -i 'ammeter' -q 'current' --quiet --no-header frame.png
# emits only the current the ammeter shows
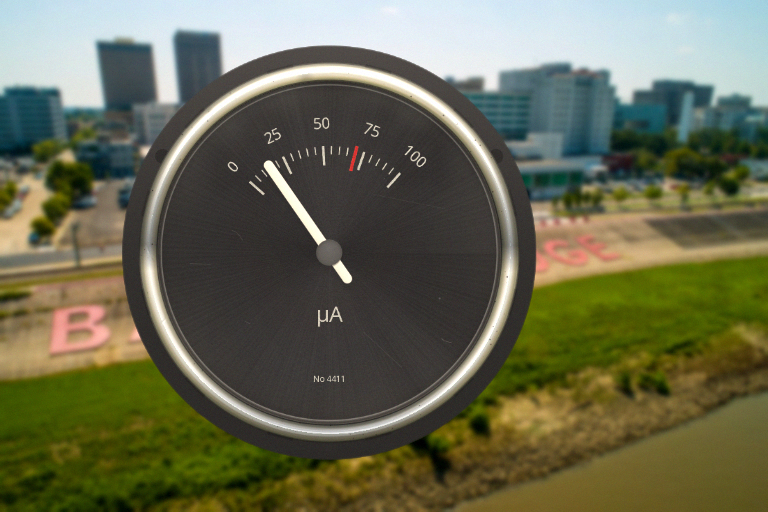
15 µA
